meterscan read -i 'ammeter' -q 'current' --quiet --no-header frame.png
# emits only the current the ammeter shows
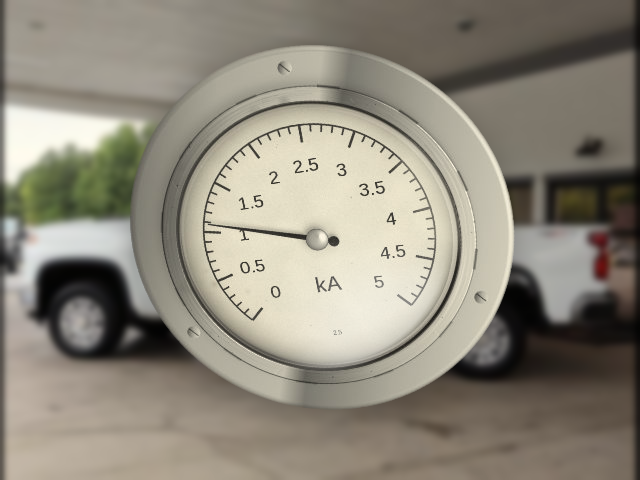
1.1 kA
